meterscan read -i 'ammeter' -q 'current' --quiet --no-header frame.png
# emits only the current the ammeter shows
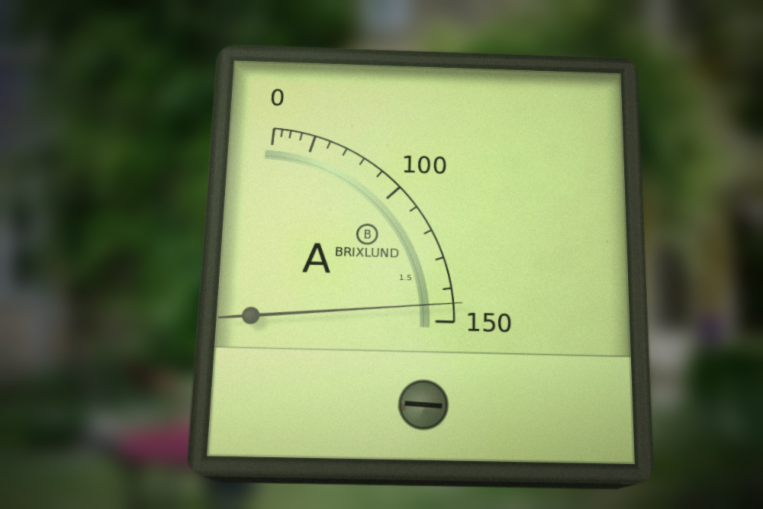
145 A
